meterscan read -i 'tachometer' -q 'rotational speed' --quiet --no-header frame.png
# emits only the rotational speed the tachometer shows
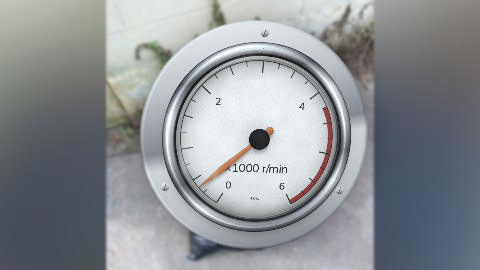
375 rpm
